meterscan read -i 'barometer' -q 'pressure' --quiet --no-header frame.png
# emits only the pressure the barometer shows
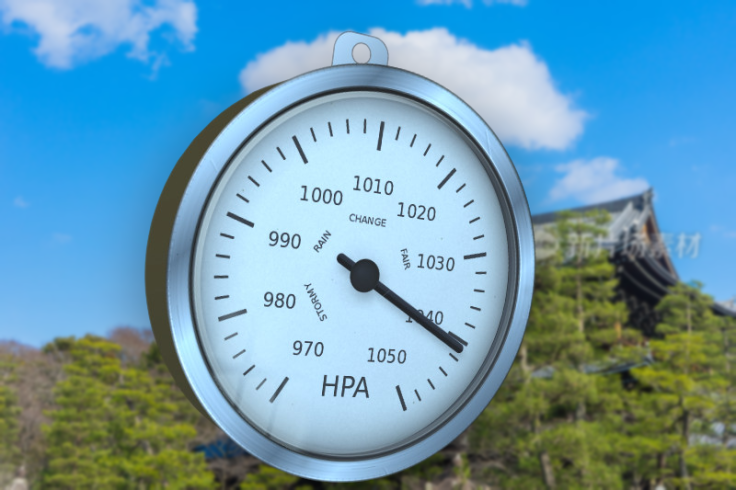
1041 hPa
